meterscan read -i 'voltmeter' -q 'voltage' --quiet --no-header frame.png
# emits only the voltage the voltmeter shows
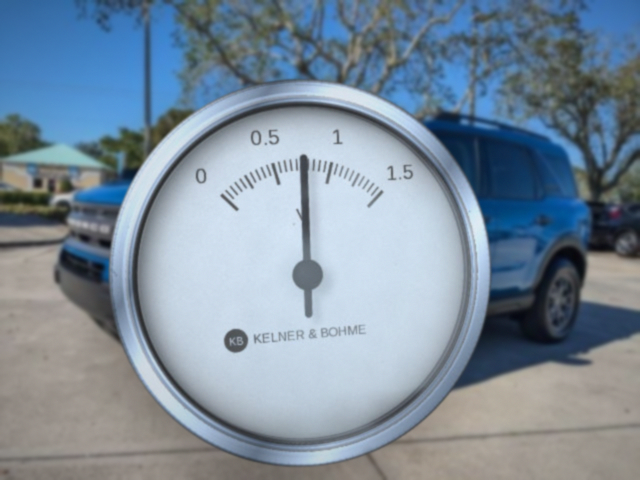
0.75 V
